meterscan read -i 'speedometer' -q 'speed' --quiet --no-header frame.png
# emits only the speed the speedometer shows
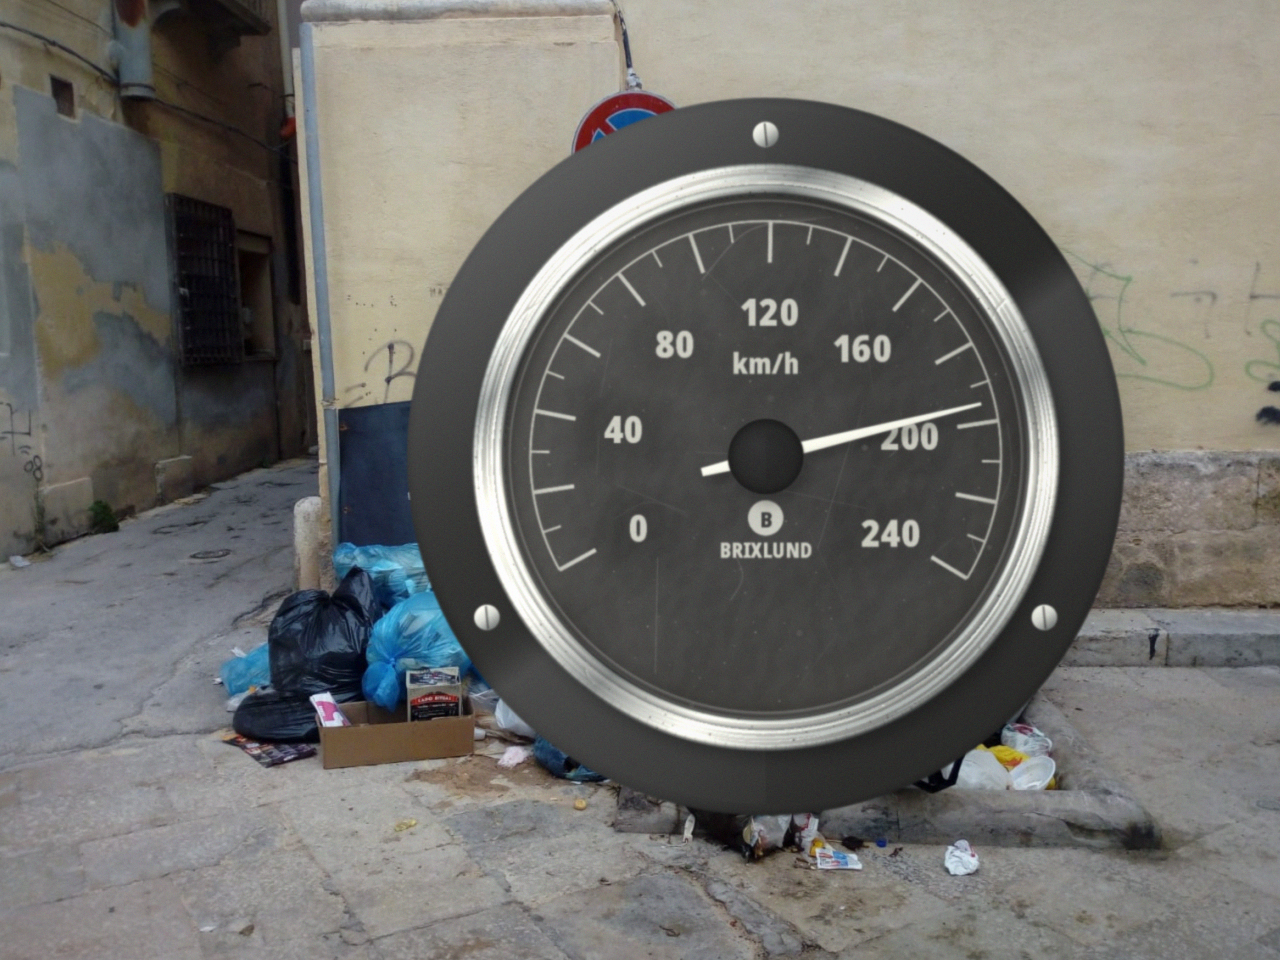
195 km/h
